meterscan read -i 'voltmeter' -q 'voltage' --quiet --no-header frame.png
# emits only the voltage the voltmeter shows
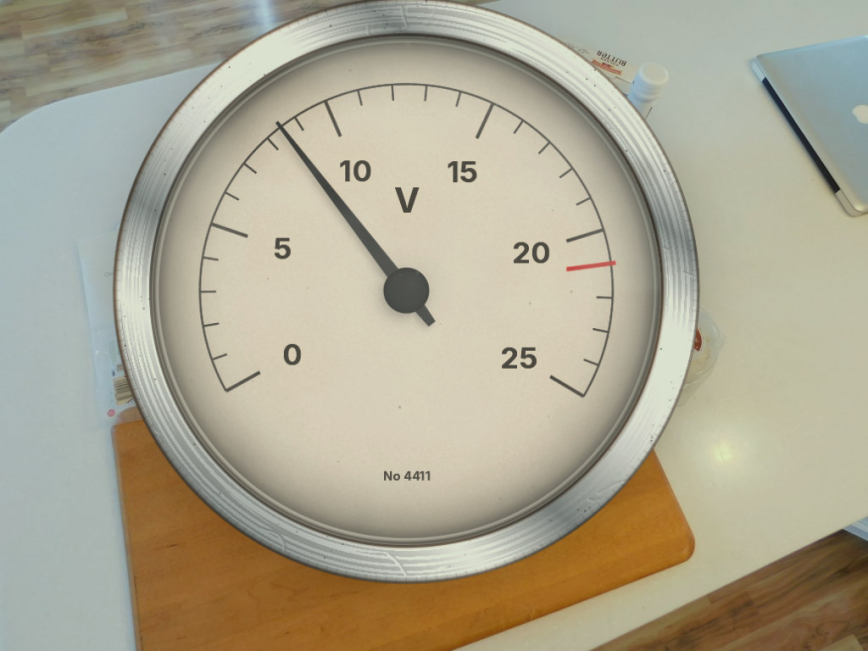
8.5 V
